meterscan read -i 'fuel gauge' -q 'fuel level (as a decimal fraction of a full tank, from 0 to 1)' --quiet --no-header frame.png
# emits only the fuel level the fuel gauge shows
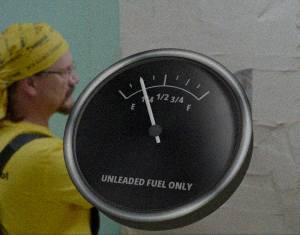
0.25
